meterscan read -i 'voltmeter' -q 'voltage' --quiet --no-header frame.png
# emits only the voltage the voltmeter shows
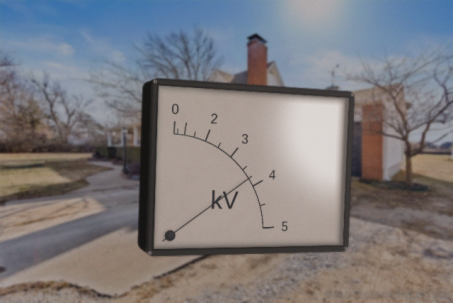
3.75 kV
